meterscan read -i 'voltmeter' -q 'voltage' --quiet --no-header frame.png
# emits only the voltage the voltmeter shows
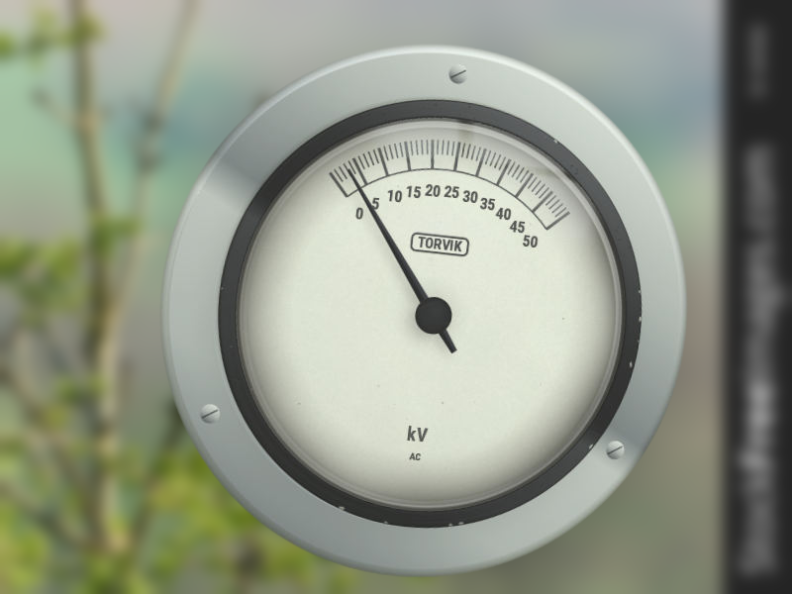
3 kV
